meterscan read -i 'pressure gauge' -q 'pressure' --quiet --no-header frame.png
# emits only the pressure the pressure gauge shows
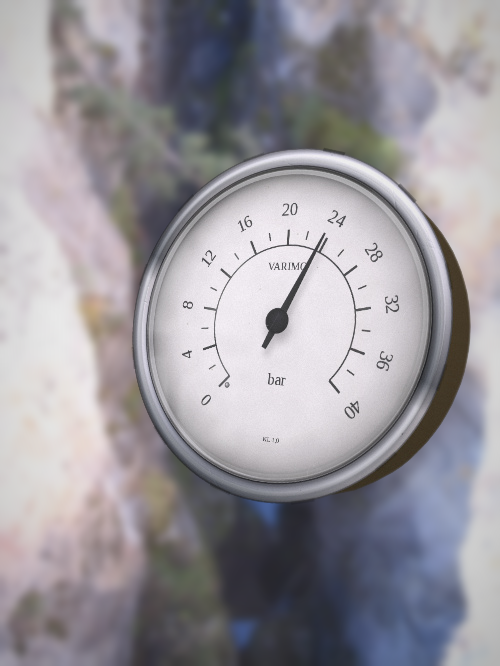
24 bar
